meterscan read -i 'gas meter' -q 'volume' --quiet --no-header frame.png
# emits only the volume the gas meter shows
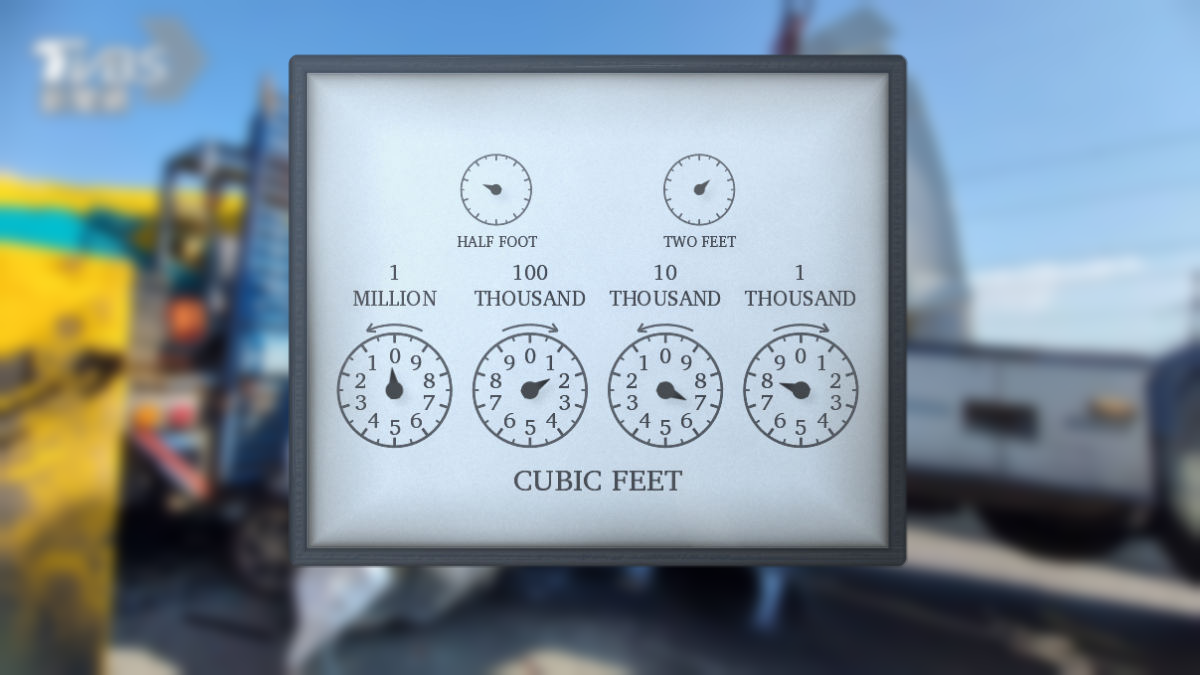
16800 ft³
